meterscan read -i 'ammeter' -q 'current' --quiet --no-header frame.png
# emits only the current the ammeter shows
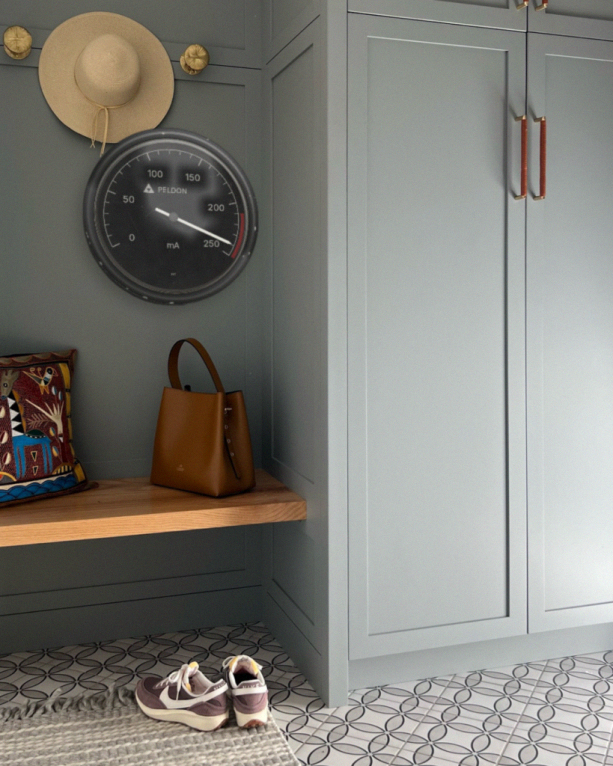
240 mA
